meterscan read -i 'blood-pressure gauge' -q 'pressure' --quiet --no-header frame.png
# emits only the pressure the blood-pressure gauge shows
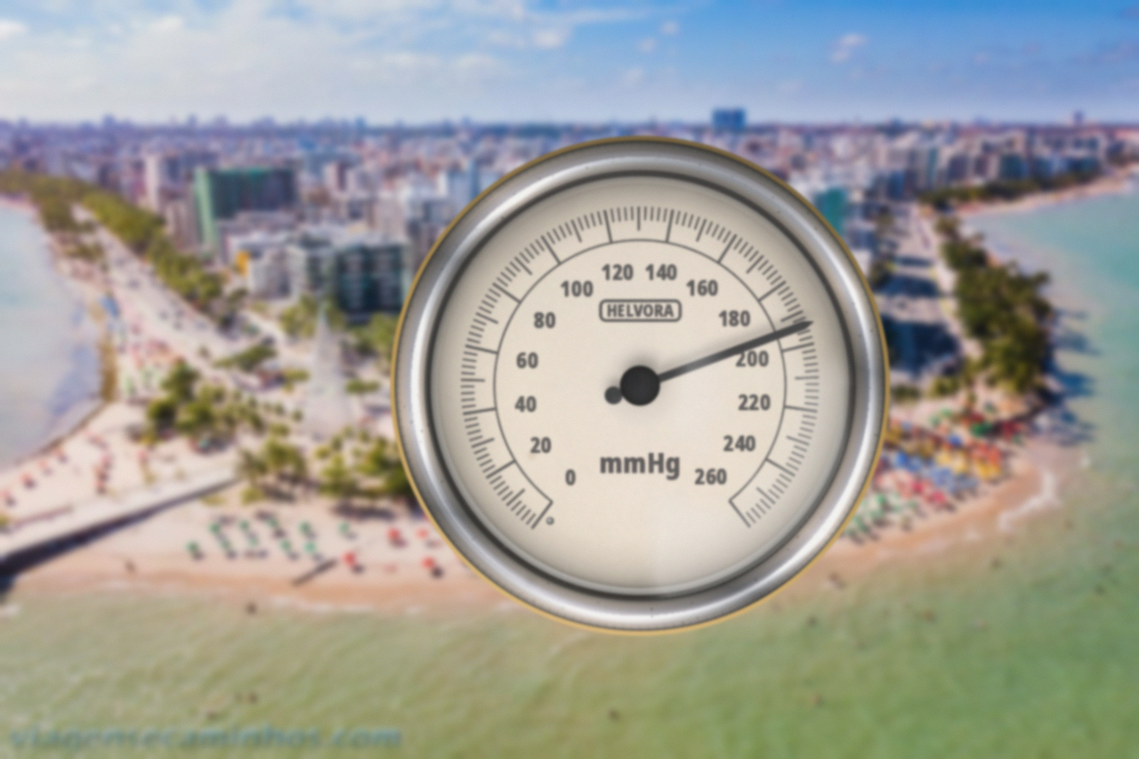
194 mmHg
